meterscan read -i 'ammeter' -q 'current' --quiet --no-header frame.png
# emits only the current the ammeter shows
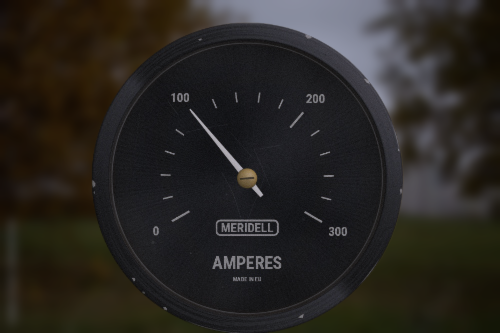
100 A
